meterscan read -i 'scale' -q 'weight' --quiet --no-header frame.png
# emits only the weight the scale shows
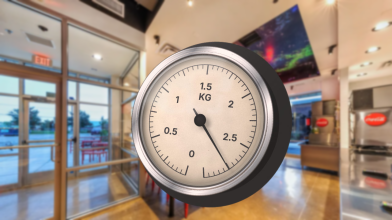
2.75 kg
